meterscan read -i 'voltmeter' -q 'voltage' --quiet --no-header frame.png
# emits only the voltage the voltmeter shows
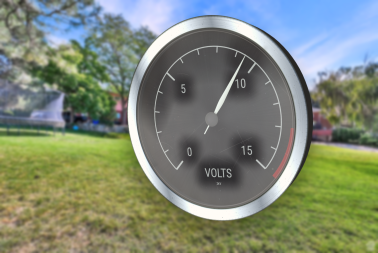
9.5 V
